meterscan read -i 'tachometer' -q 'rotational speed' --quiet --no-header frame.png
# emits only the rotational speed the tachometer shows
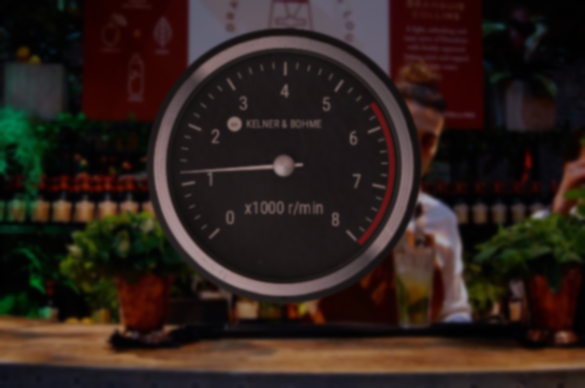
1200 rpm
